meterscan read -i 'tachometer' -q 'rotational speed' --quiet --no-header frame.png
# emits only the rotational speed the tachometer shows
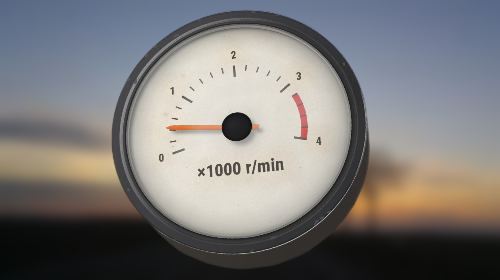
400 rpm
